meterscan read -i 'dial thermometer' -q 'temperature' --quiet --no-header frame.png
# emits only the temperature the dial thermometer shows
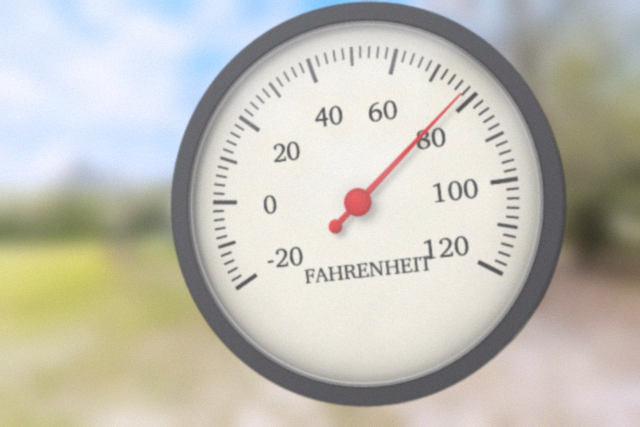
78 °F
